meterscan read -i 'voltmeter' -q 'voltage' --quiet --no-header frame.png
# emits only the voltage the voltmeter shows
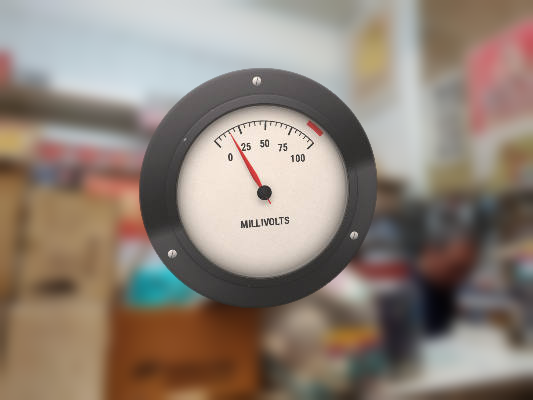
15 mV
